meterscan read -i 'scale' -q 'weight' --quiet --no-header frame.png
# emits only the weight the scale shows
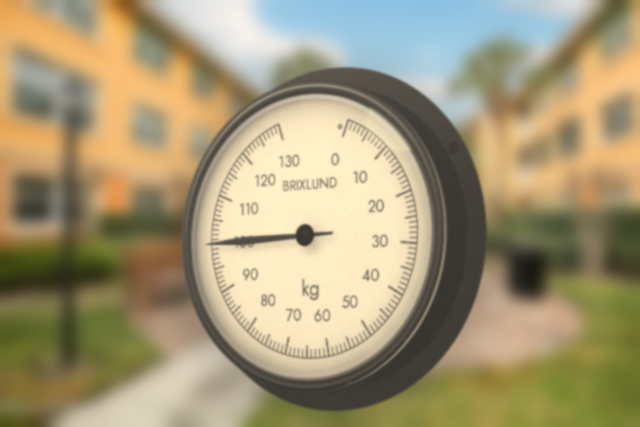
100 kg
